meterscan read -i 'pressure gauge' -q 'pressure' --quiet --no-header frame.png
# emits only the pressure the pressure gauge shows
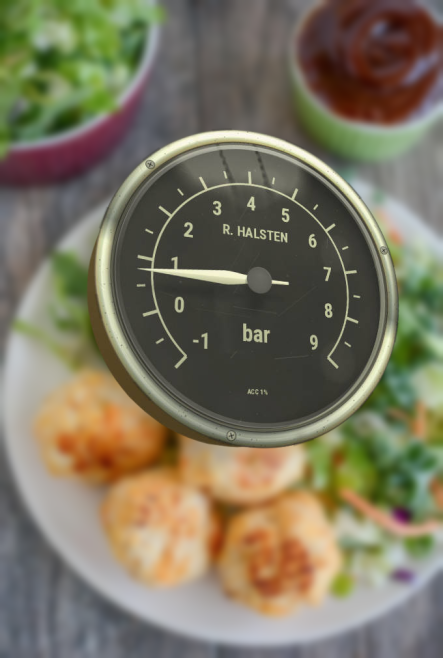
0.75 bar
